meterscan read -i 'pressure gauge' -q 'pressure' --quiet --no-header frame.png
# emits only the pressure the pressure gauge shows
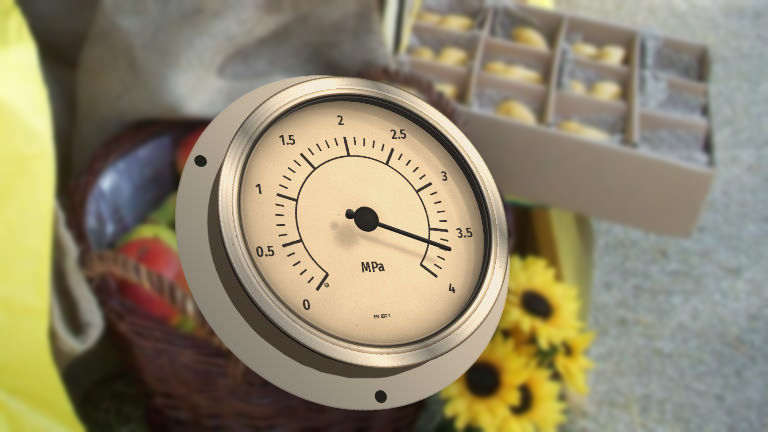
3.7 MPa
